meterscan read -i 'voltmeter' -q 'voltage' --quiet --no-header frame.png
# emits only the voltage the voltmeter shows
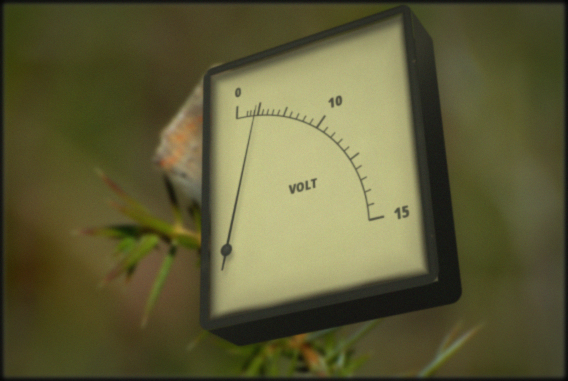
5 V
